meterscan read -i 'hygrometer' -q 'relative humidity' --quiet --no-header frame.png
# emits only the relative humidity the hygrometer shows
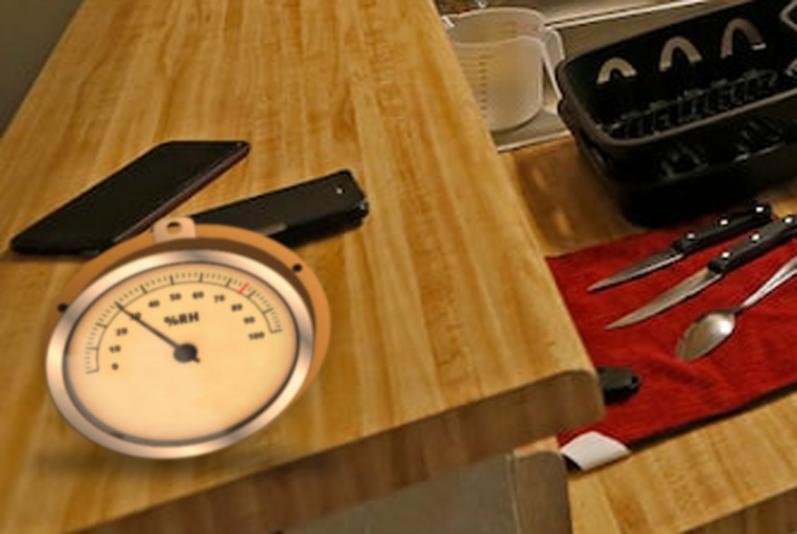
30 %
